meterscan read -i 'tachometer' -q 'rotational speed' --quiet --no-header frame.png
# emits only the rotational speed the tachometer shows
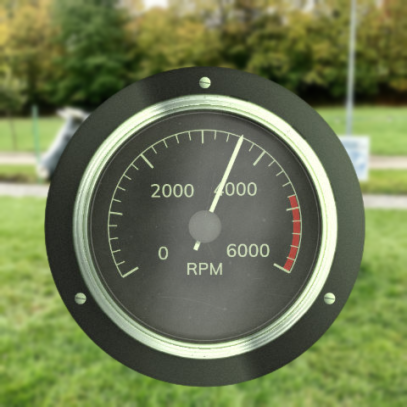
3600 rpm
